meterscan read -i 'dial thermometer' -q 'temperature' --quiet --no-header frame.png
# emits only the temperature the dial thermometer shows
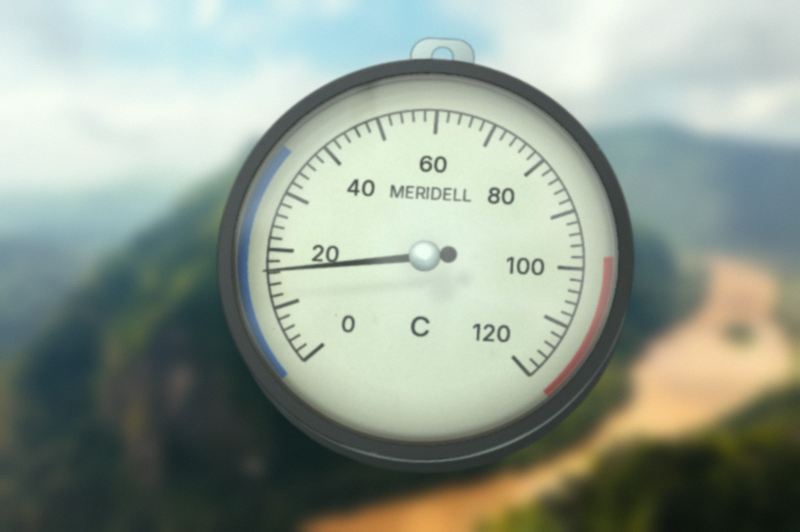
16 °C
